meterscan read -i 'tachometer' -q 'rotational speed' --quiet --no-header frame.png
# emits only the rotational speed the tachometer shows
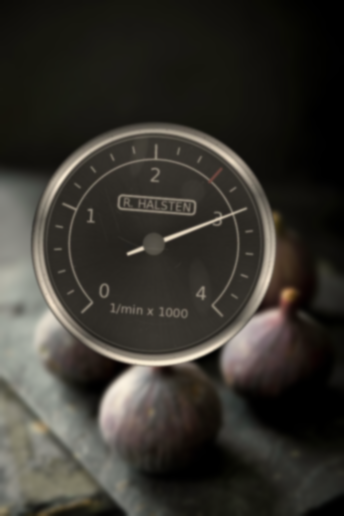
3000 rpm
